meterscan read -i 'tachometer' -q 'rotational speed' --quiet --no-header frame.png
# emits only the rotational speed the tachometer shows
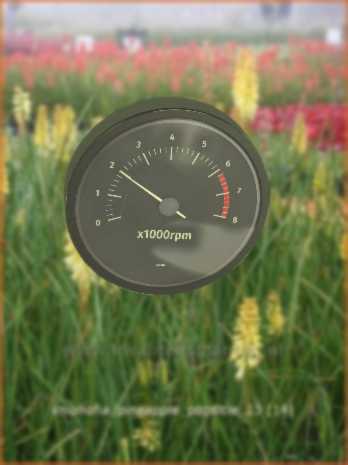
2000 rpm
